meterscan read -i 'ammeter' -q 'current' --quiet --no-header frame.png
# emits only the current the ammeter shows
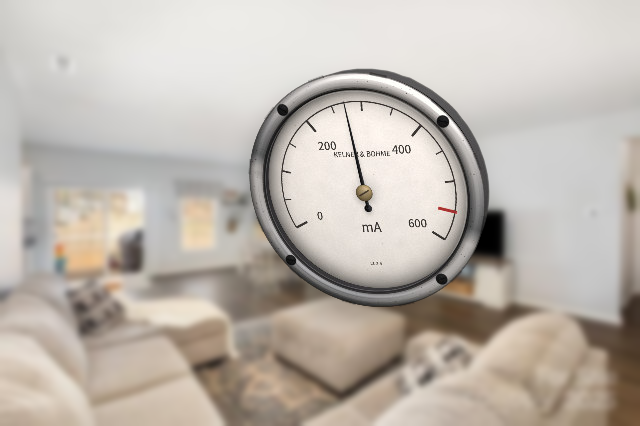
275 mA
